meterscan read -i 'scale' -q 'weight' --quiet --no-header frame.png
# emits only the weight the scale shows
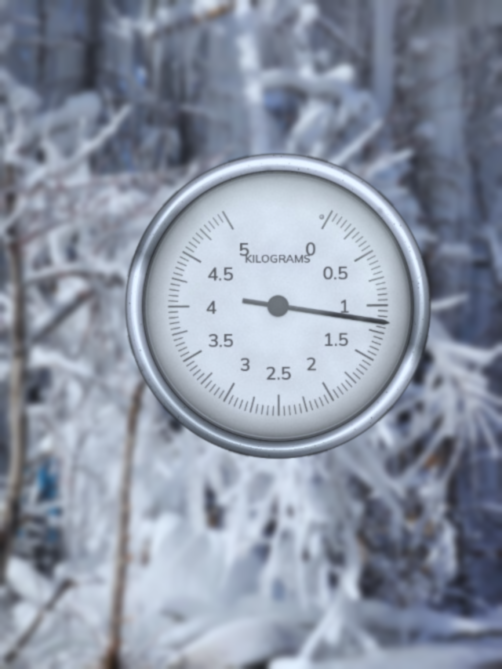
1.15 kg
